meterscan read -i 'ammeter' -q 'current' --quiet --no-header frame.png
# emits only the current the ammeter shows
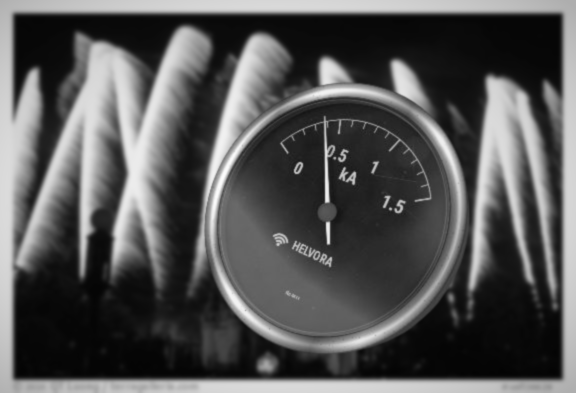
0.4 kA
